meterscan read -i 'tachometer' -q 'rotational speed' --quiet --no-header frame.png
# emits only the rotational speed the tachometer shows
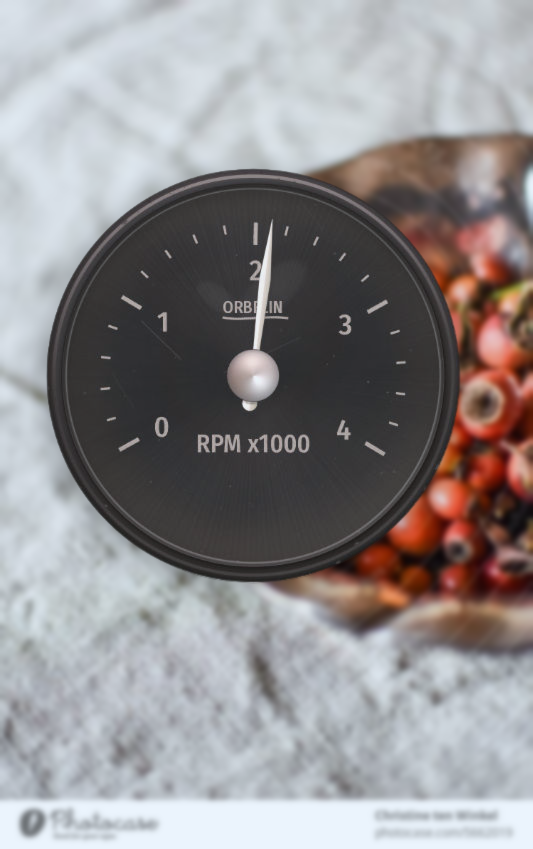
2100 rpm
